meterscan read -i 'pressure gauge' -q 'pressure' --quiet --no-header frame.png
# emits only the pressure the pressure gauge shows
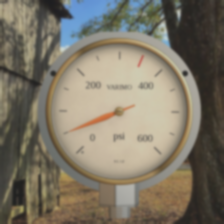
50 psi
